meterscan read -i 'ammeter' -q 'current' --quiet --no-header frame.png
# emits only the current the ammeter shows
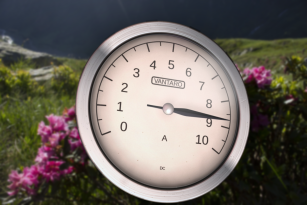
8.75 A
